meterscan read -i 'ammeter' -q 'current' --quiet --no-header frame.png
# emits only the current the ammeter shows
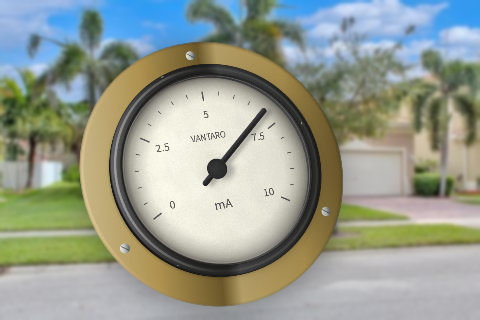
7 mA
